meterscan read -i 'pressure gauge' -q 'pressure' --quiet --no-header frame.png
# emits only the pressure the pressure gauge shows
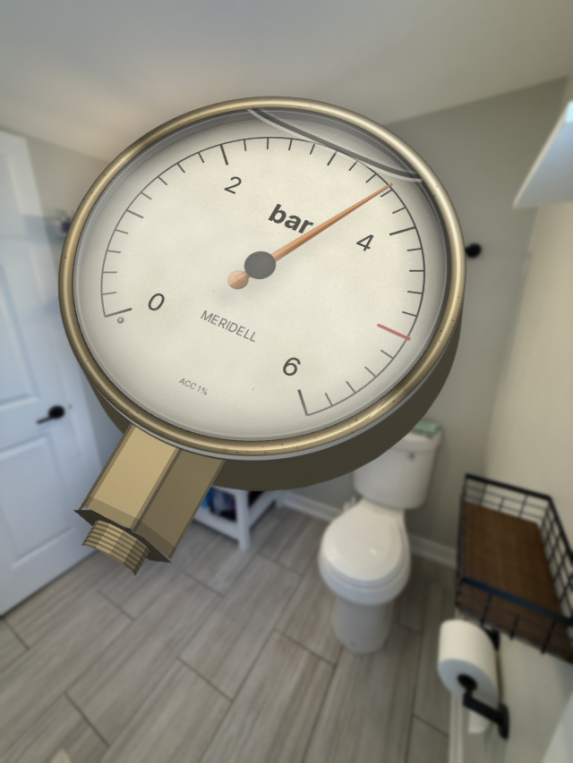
3.6 bar
